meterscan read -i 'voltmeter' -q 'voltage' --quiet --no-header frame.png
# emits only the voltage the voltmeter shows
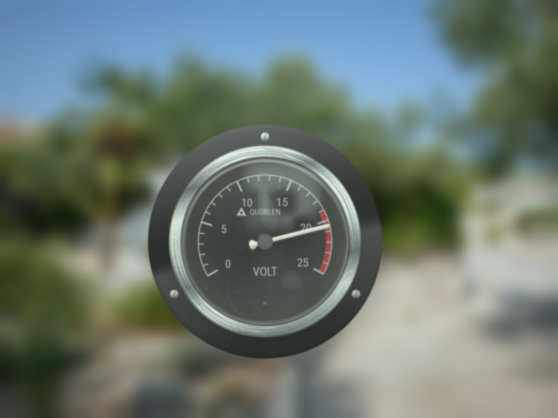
20.5 V
